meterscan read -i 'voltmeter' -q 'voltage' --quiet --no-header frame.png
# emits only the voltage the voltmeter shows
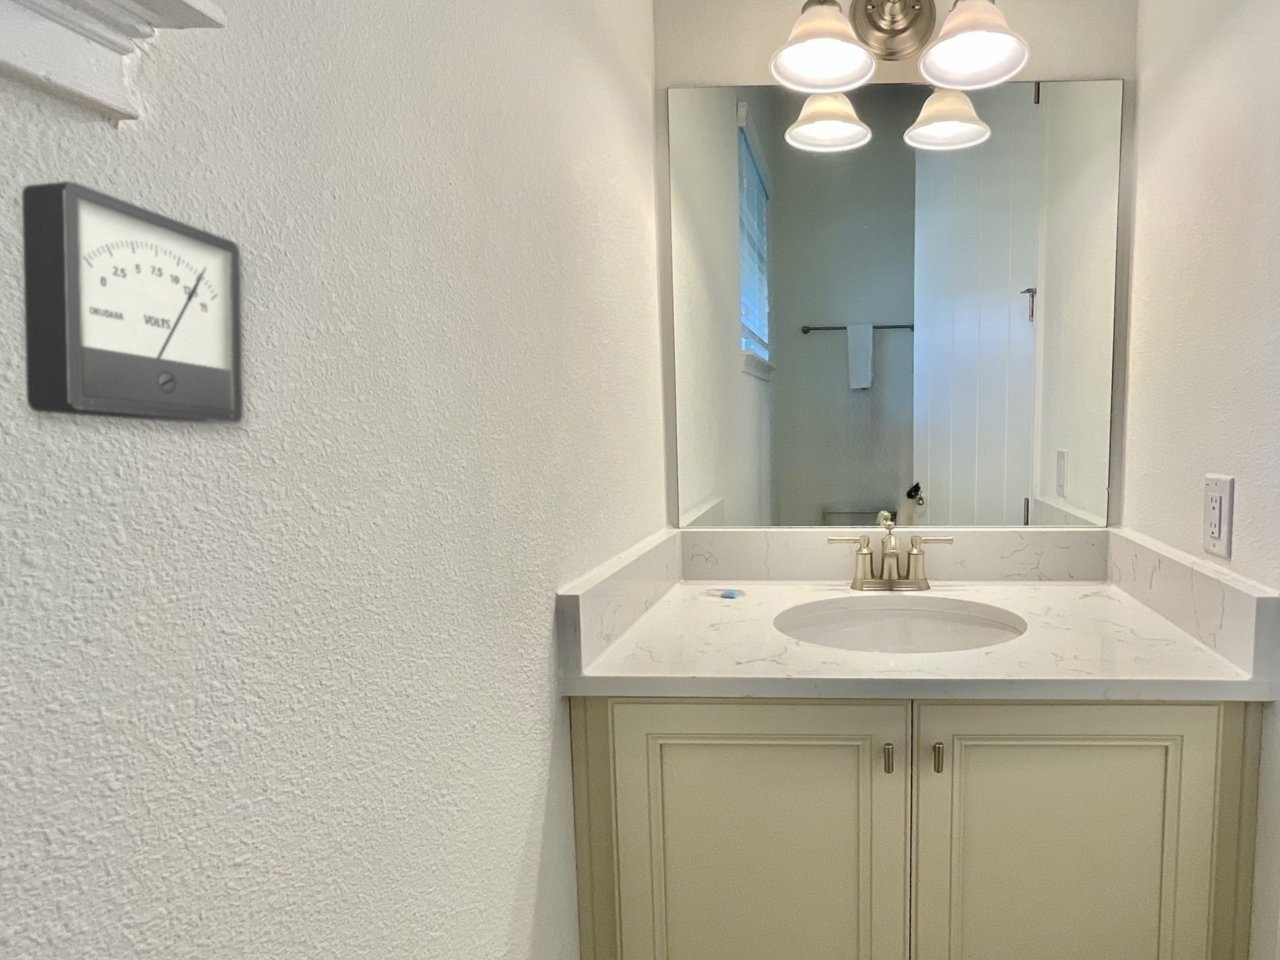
12.5 V
